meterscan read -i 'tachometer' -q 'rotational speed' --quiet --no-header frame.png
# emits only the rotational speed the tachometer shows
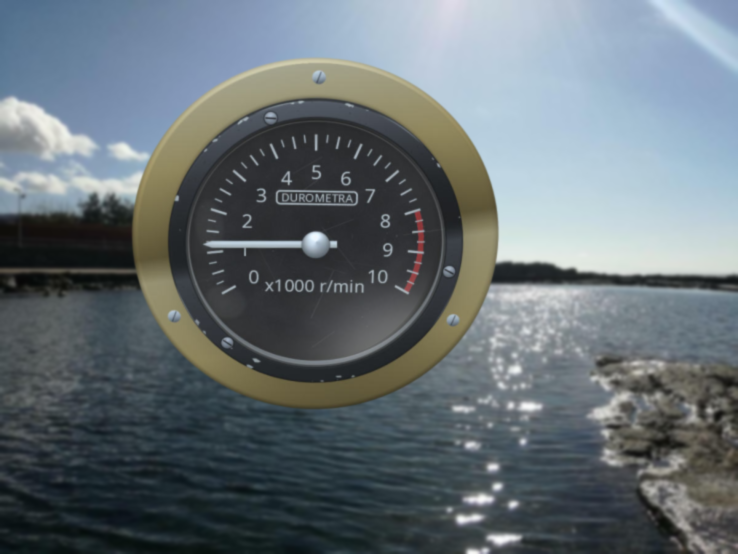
1250 rpm
